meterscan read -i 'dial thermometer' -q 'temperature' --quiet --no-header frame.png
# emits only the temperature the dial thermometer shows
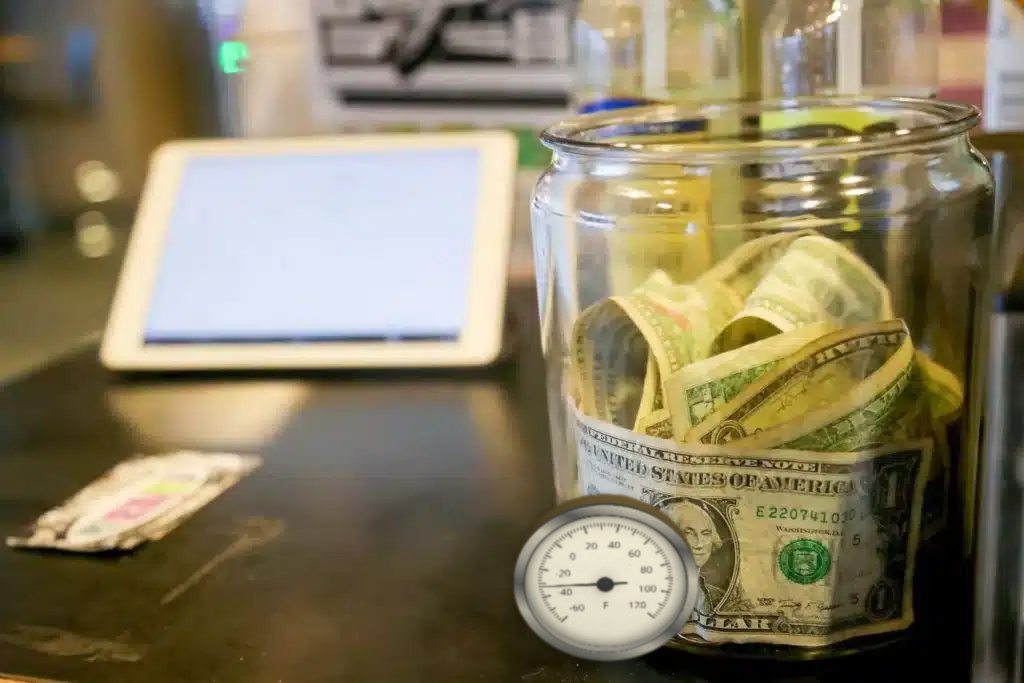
-30 °F
